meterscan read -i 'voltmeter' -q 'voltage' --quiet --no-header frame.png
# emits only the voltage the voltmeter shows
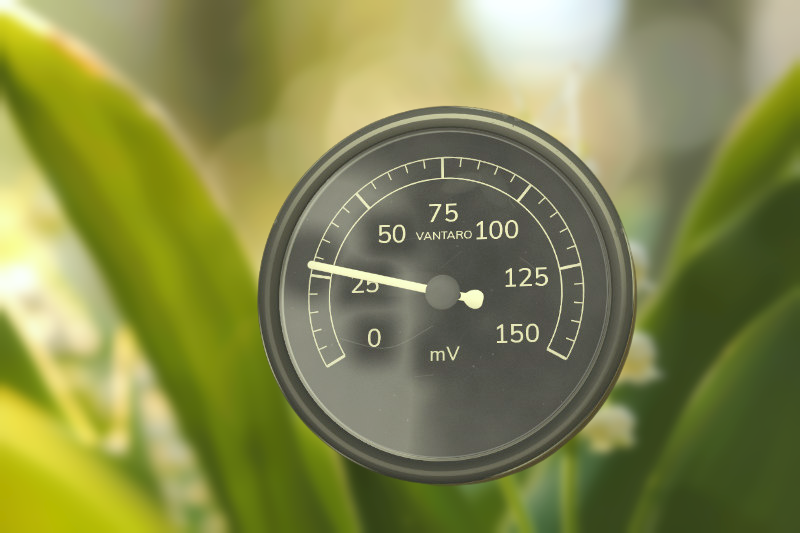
27.5 mV
